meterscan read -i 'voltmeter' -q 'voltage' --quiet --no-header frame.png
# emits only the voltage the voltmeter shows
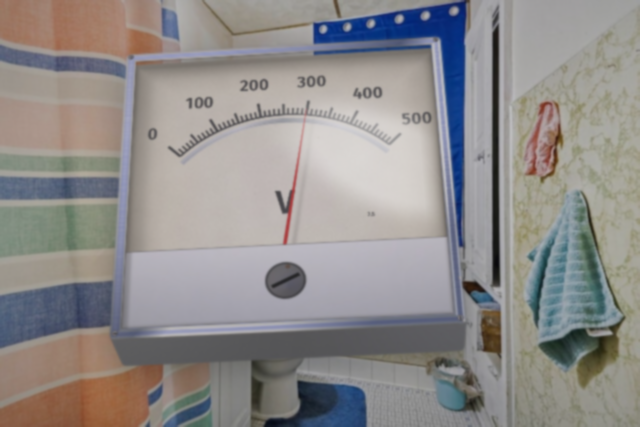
300 V
